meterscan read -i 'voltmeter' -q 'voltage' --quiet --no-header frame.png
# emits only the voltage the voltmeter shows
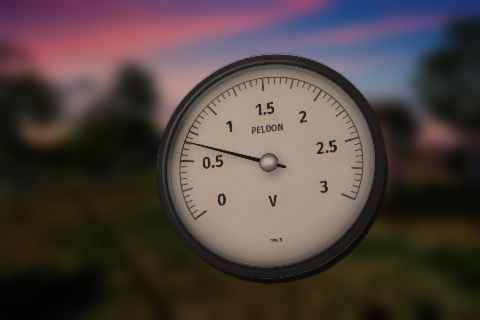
0.65 V
